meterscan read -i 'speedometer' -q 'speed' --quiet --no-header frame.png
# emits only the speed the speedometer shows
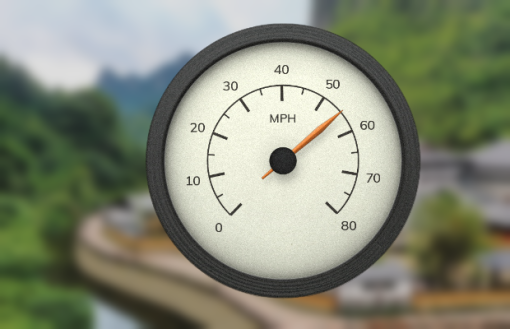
55 mph
